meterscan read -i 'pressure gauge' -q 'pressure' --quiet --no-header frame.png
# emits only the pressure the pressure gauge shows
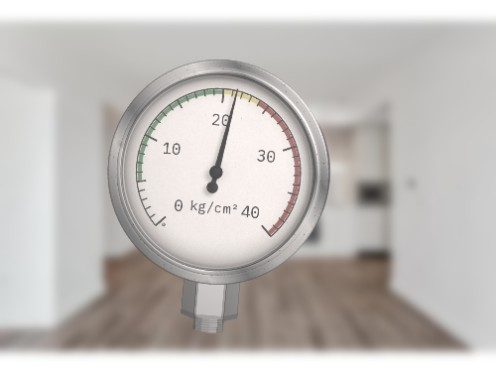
21.5 kg/cm²
